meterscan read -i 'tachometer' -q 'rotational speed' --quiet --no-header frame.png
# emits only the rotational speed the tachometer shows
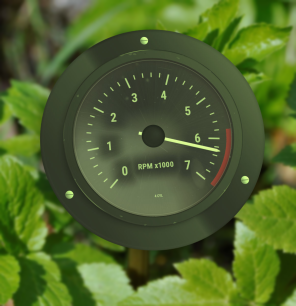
6300 rpm
